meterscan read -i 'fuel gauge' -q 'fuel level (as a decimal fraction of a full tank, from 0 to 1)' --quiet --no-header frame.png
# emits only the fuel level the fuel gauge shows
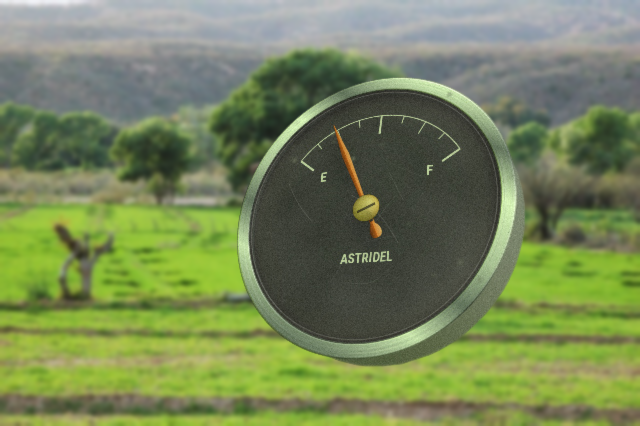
0.25
